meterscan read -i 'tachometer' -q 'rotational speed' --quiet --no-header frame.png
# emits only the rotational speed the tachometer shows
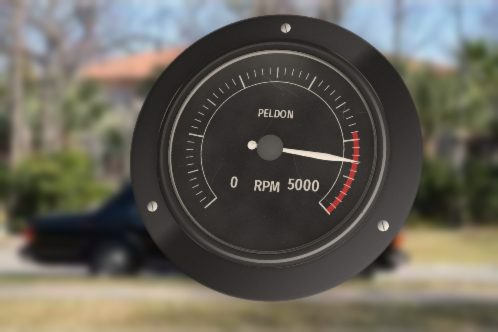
4300 rpm
